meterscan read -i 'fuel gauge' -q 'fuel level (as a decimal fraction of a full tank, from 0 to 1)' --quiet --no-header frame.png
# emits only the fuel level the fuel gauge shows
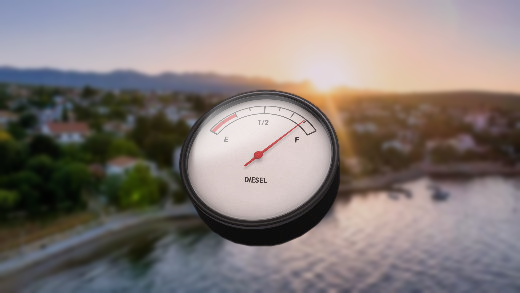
0.875
